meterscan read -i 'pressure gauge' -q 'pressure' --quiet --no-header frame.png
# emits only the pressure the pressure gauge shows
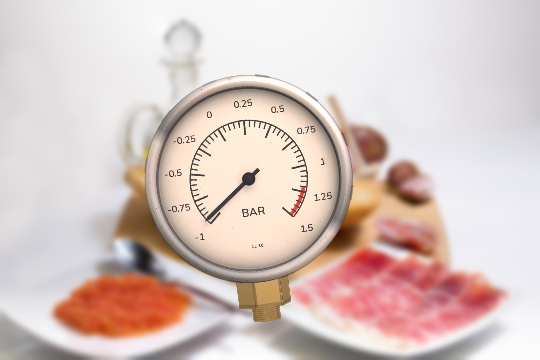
-0.95 bar
